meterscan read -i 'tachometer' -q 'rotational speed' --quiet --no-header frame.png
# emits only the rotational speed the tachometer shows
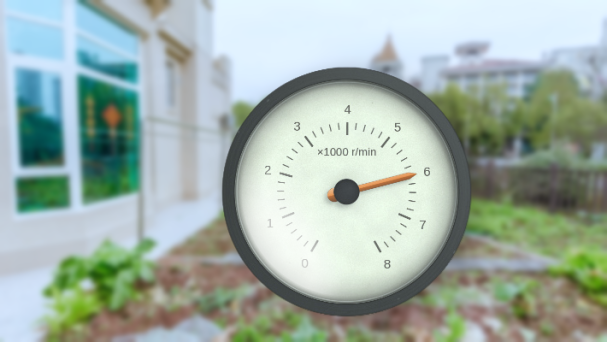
6000 rpm
